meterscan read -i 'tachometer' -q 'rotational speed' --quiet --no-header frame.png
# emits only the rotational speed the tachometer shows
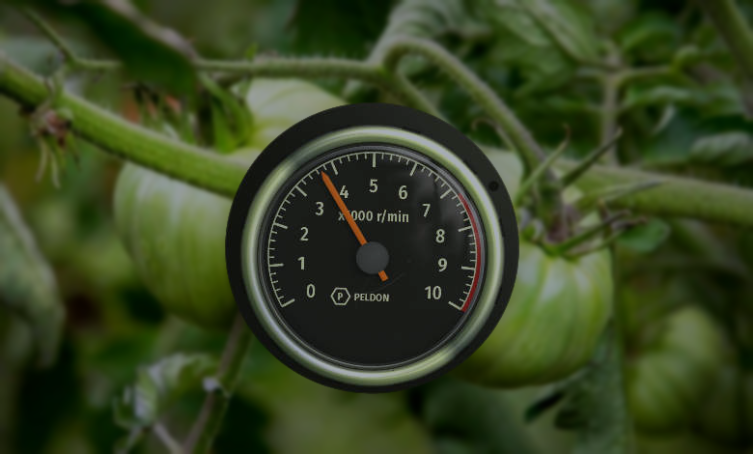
3700 rpm
